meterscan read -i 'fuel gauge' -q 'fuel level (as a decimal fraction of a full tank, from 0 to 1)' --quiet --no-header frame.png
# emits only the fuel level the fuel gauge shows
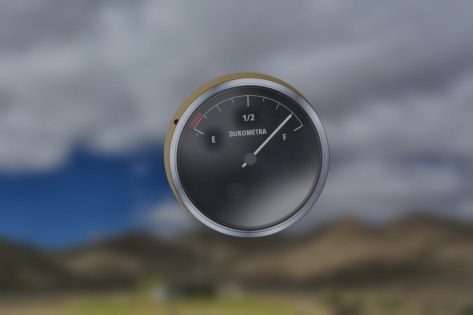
0.875
